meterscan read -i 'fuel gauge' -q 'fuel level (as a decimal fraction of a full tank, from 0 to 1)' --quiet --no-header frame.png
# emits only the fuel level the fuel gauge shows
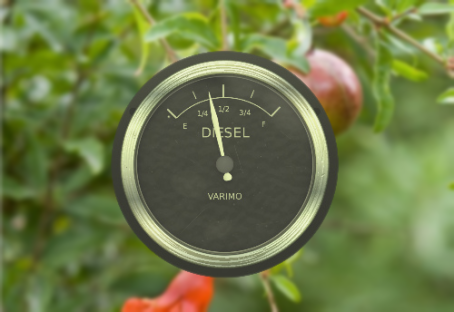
0.375
